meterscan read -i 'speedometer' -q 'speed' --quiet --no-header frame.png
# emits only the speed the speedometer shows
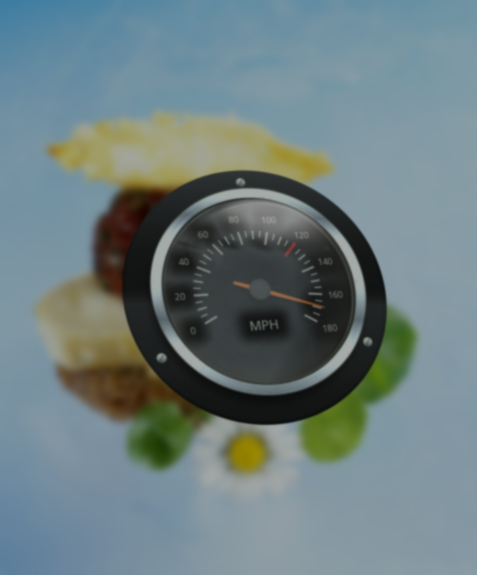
170 mph
